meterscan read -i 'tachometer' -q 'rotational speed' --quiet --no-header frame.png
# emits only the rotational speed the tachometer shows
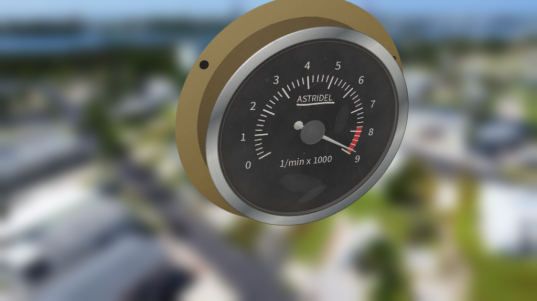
8800 rpm
